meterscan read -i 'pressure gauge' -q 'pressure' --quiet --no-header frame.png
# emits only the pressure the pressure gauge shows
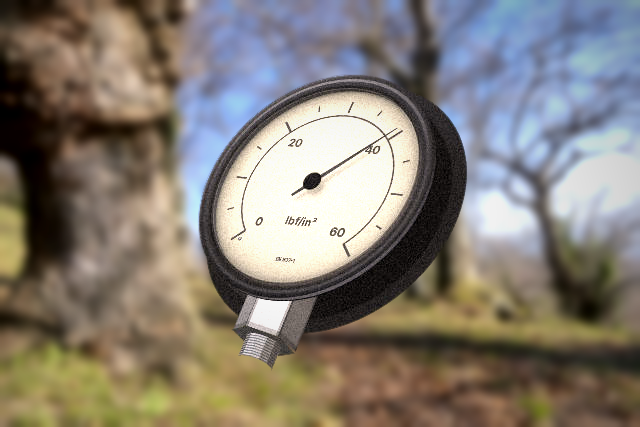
40 psi
